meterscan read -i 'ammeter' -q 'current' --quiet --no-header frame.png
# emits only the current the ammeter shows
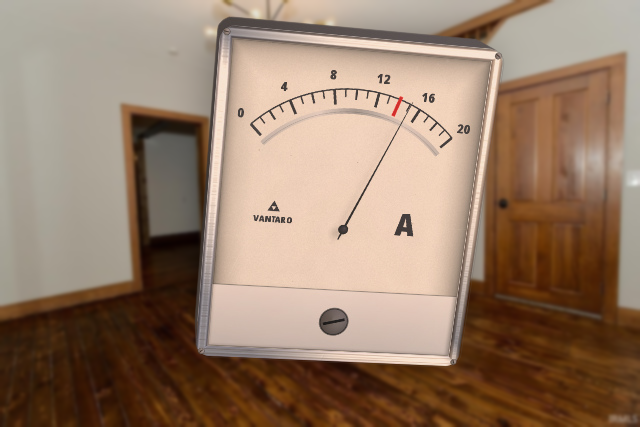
15 A
